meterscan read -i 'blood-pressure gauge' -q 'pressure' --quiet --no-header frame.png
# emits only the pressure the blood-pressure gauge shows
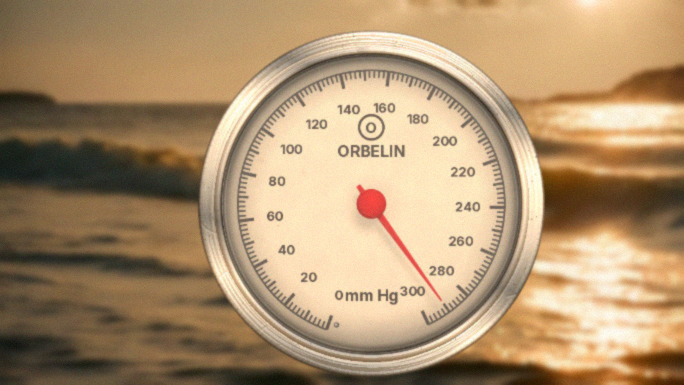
290 mmHg
